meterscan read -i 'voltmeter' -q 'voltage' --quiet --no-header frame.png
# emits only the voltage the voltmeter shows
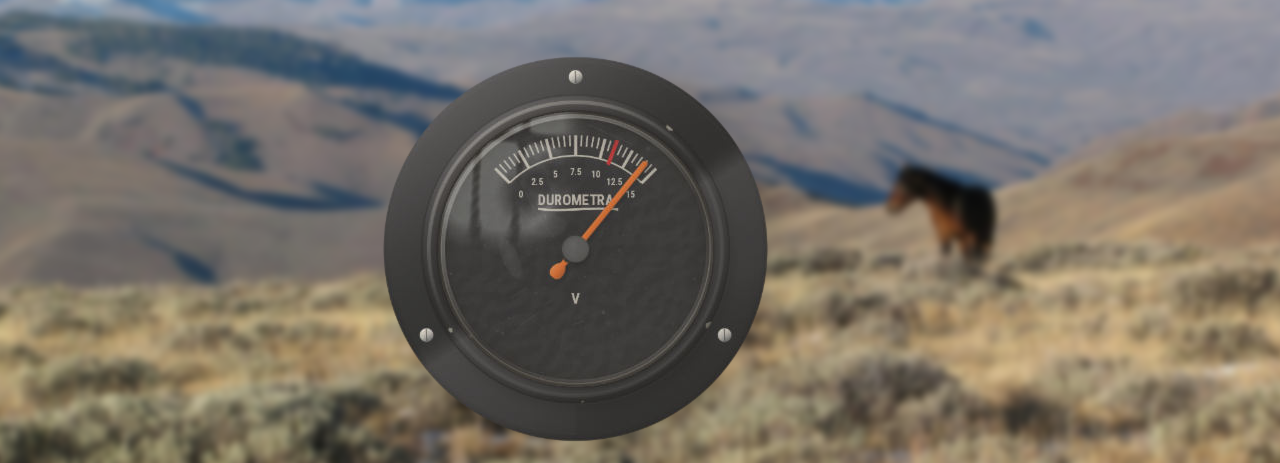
14 V
